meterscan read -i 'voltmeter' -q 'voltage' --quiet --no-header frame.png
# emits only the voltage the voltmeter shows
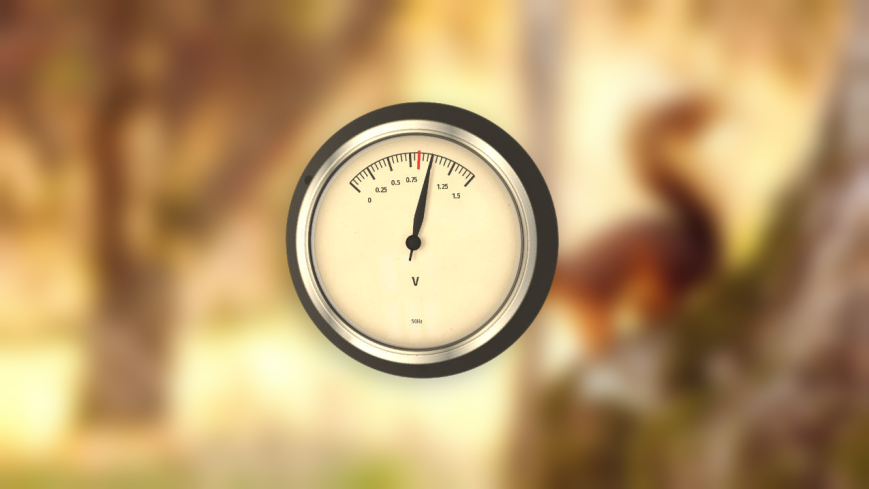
1 V
